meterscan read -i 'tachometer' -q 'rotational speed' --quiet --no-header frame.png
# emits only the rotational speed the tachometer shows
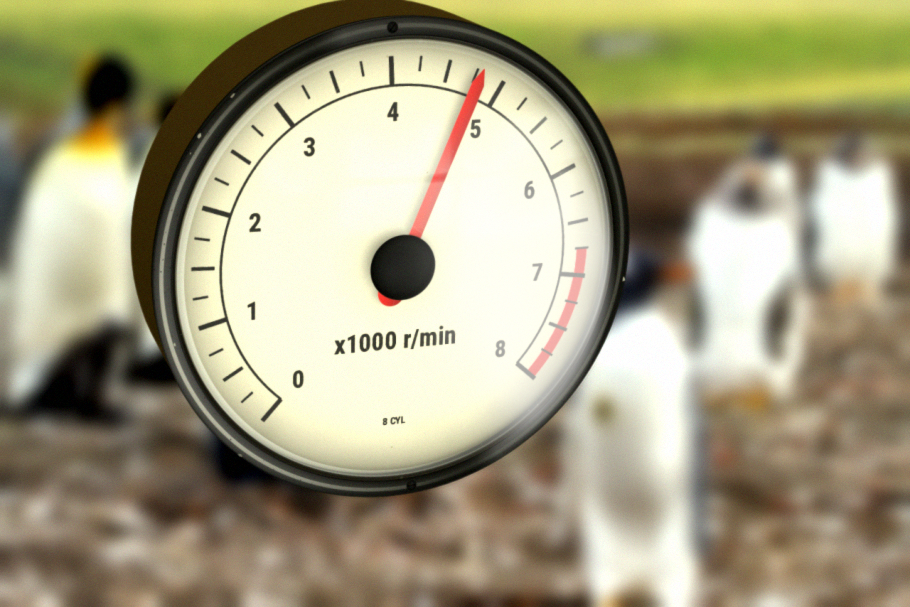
4750 rpm
